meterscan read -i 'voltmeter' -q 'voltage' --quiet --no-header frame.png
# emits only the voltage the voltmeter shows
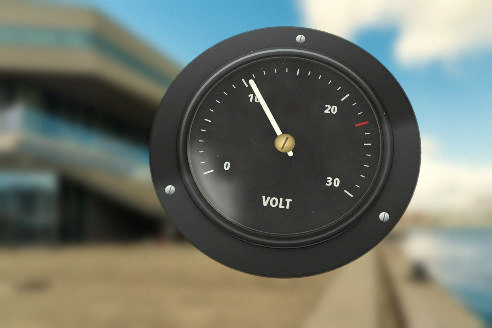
10.5 V
